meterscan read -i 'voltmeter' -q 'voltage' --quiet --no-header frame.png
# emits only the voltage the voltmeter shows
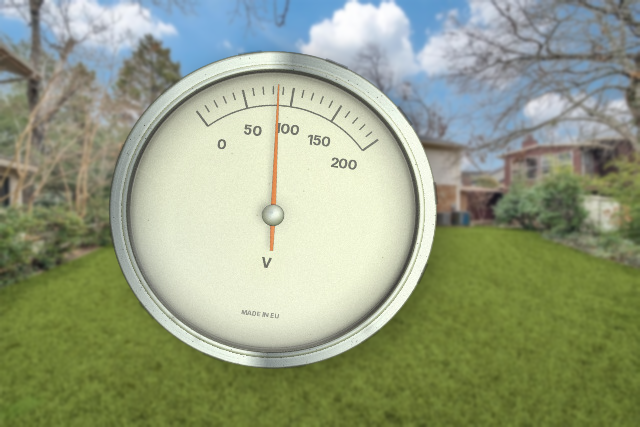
85 V
